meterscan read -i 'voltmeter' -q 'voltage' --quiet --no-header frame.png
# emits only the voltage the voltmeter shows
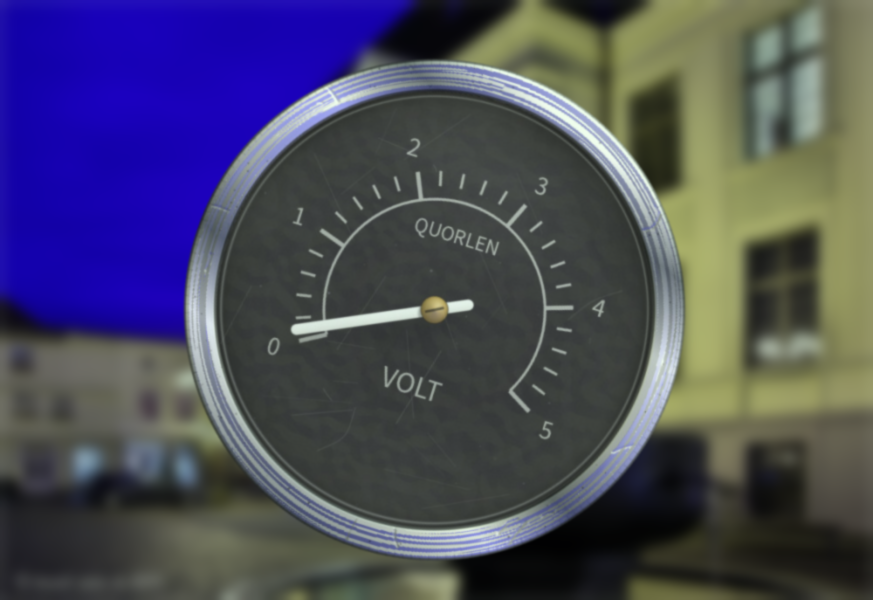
0.1 V
